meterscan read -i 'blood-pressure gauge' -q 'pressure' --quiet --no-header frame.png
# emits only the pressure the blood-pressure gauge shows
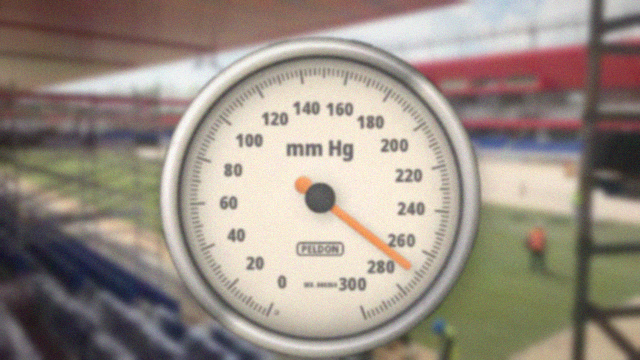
270 mmHg
